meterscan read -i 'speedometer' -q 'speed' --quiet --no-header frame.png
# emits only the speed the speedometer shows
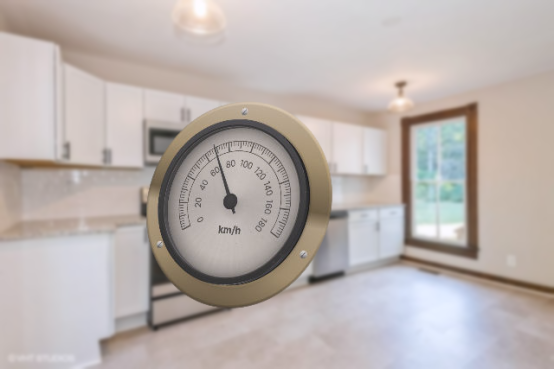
70 km/h
